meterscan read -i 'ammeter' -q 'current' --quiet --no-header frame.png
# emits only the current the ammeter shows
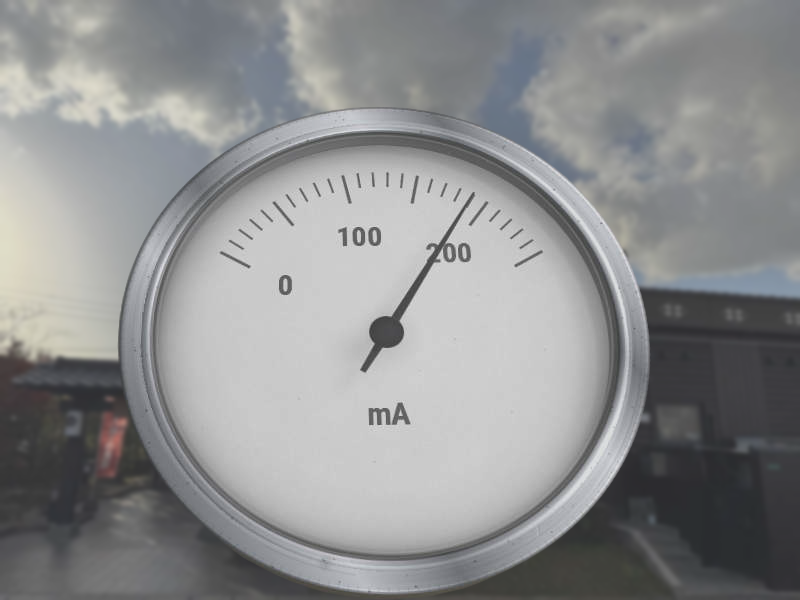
190 mA
